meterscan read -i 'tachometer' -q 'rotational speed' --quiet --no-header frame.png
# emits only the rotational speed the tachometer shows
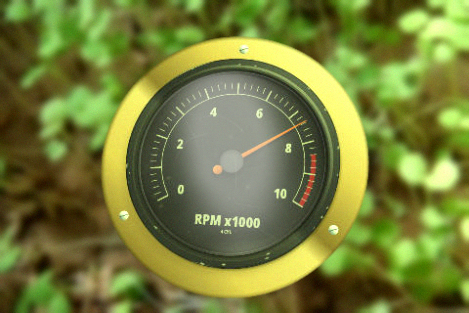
7400 rpm
